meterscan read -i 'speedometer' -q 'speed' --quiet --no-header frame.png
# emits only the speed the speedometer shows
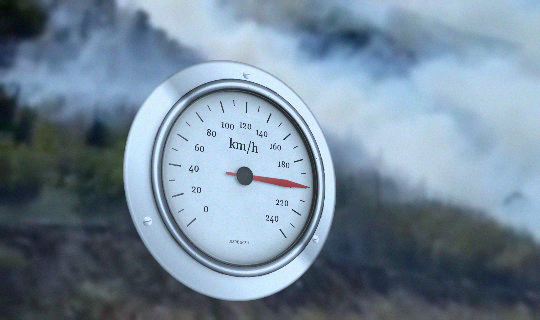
200 km/h
